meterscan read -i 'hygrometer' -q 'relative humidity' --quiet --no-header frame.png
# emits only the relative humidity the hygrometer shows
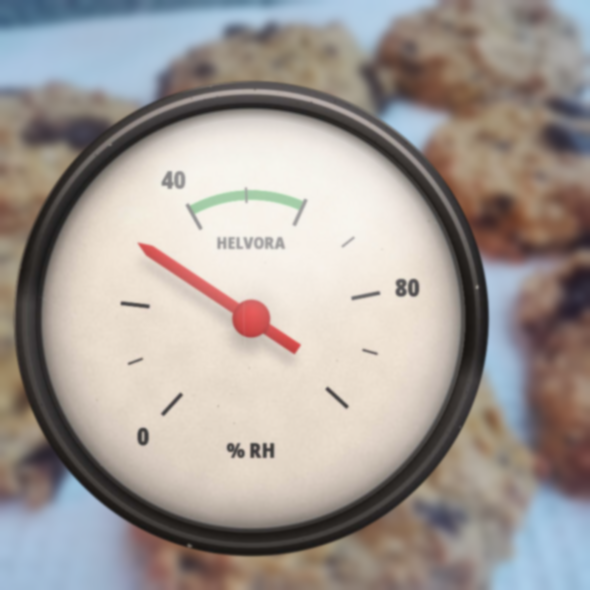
30 %
